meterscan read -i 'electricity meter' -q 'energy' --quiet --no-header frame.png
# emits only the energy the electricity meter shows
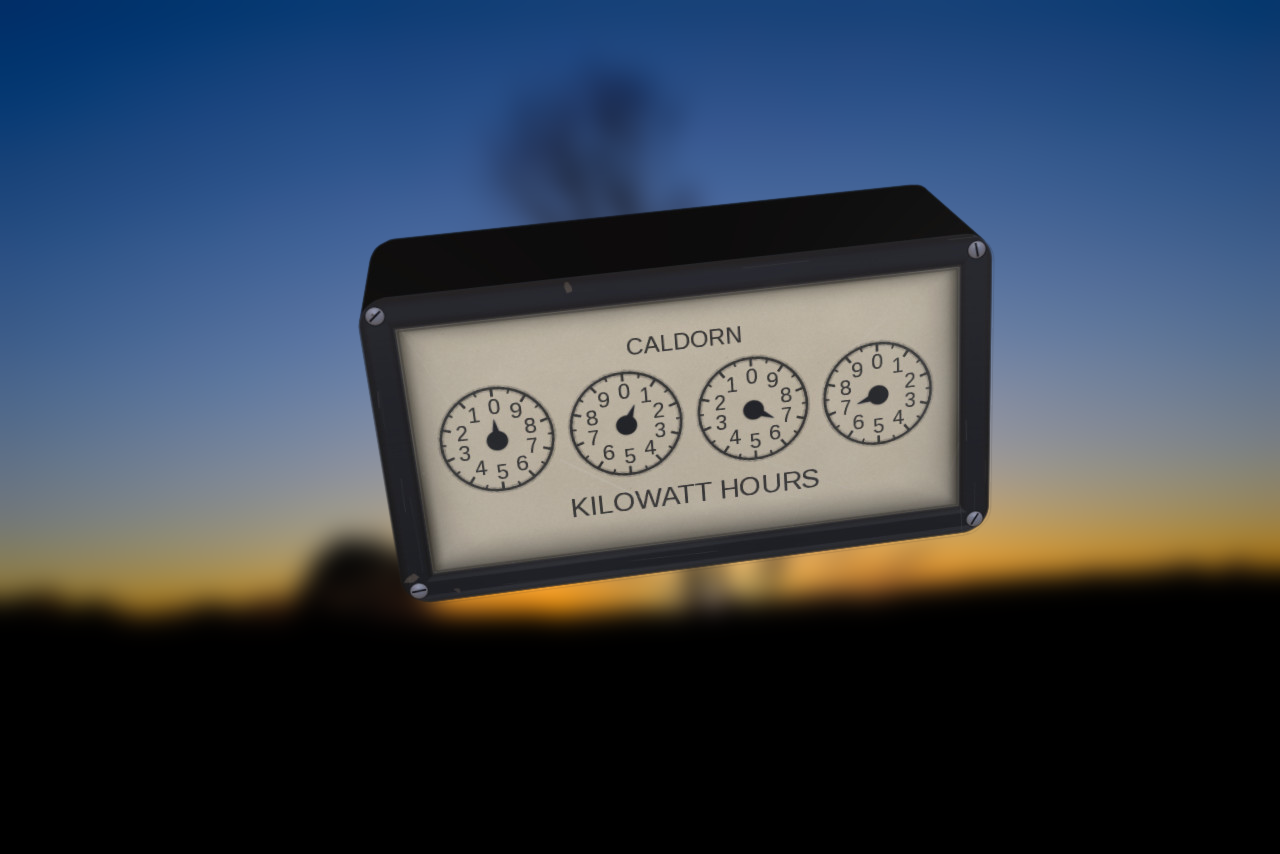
67 kWh
